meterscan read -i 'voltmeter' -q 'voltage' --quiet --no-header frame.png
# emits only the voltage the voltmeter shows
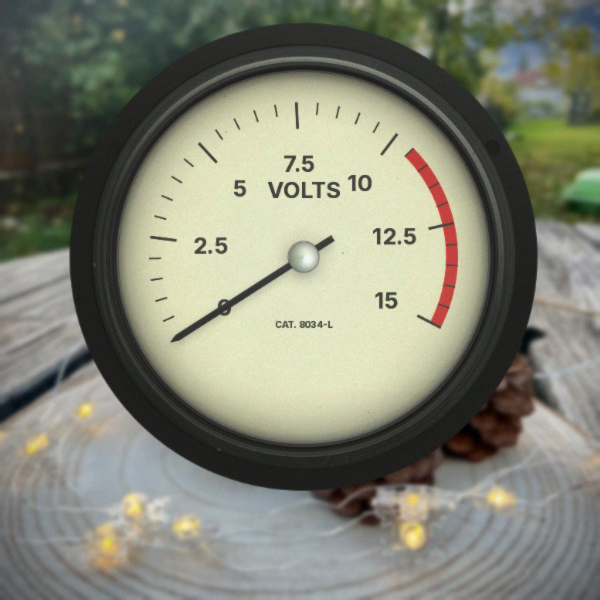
0 V
